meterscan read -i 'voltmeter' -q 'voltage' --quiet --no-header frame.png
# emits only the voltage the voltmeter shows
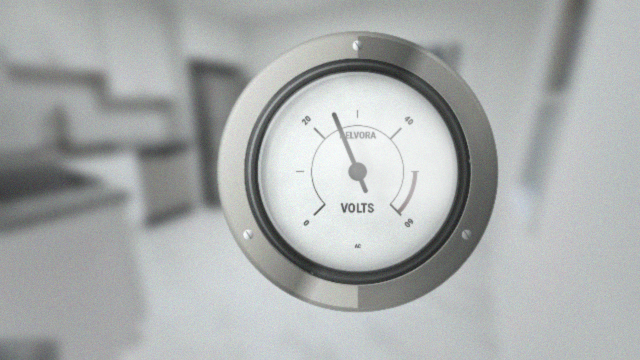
25 V
